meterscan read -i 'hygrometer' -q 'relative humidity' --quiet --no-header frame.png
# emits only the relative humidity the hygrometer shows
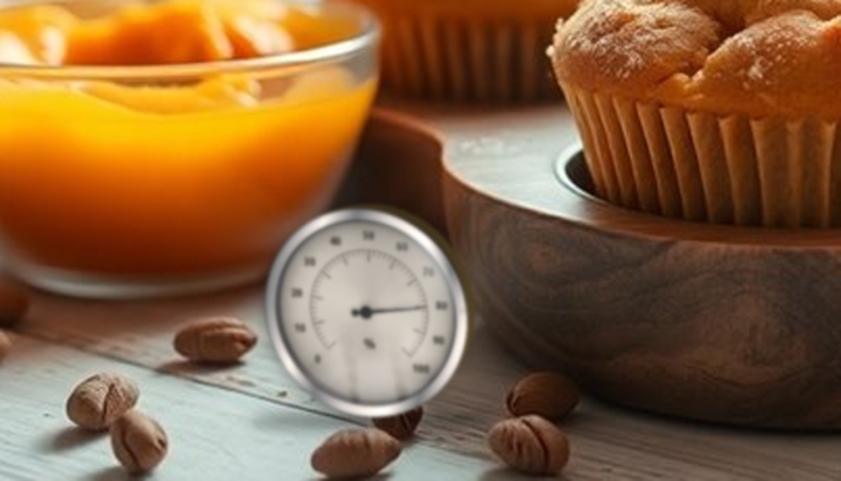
80 %
